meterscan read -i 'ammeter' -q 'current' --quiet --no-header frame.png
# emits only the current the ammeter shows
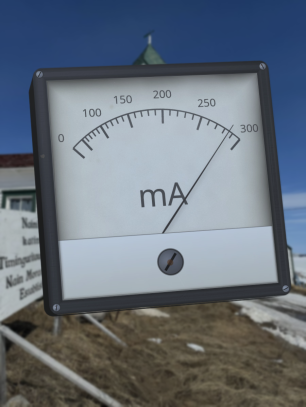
285 mA
